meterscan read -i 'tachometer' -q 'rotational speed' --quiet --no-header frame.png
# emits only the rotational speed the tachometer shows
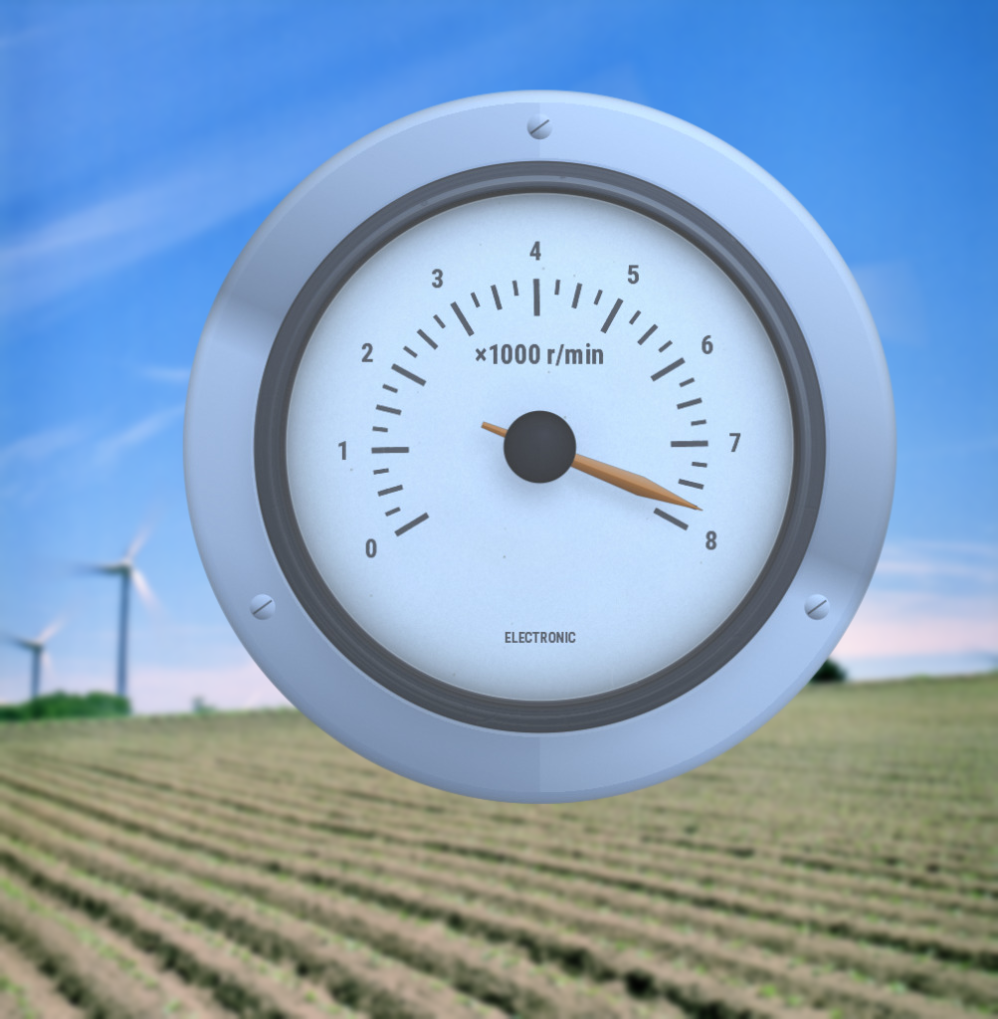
7750 rpm
